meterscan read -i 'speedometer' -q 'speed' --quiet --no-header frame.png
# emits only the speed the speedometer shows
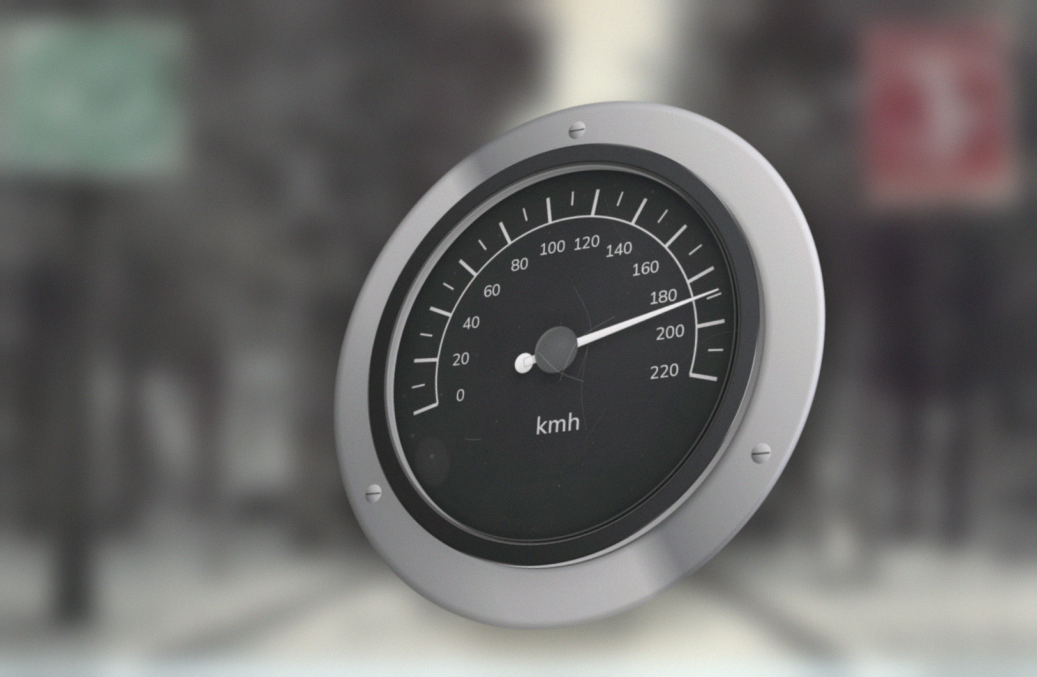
190 km/h
